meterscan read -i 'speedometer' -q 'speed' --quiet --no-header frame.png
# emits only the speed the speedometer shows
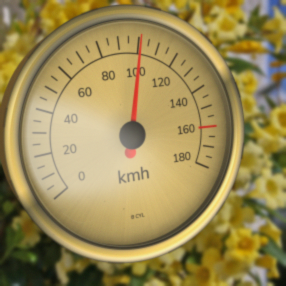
100 km/h
